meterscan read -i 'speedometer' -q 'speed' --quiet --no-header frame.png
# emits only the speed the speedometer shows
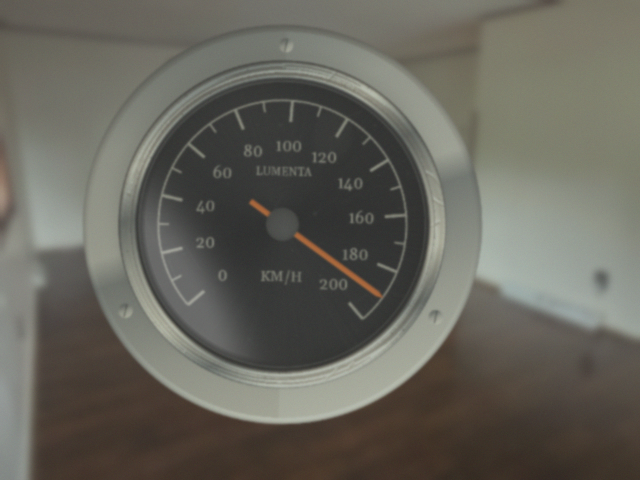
190 km/h
